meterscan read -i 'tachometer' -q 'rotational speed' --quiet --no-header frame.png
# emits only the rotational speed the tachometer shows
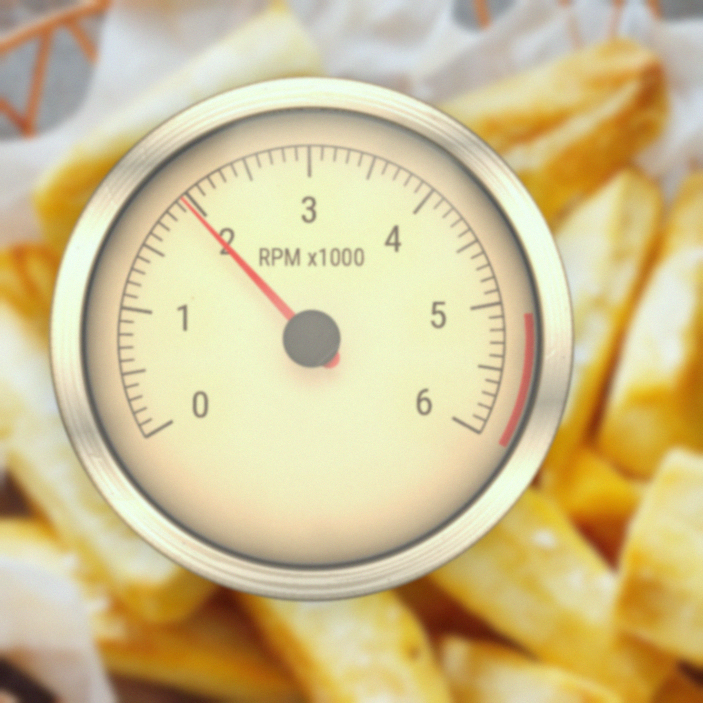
1950 rpm
